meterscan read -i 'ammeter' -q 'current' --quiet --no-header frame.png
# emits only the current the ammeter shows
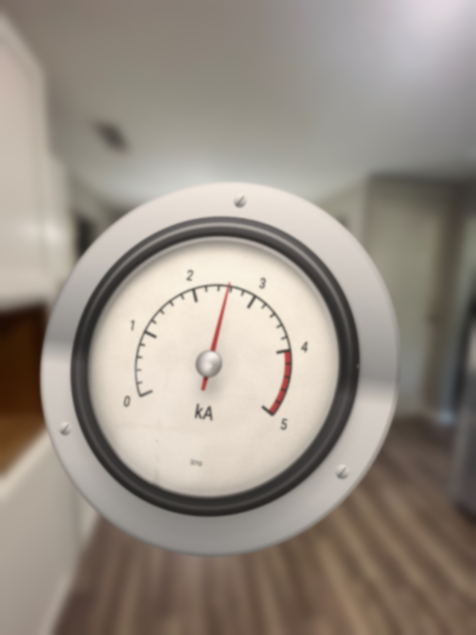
2.6 kA
